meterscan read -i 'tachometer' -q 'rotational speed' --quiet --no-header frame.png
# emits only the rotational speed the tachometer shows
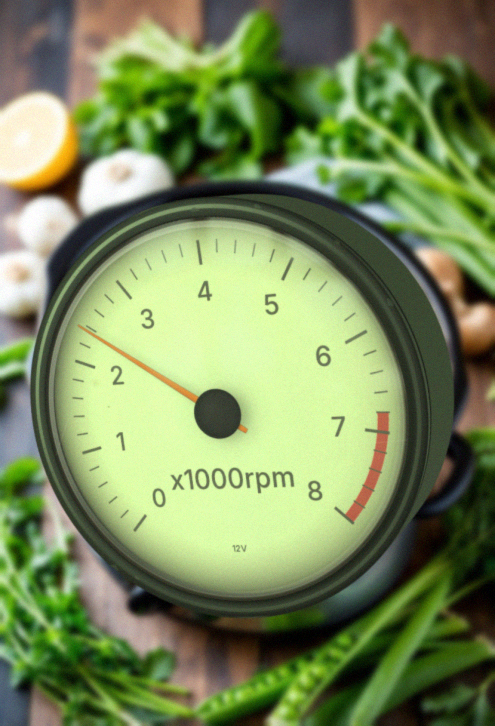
2400 rpm
